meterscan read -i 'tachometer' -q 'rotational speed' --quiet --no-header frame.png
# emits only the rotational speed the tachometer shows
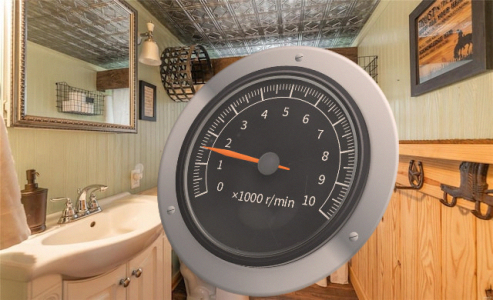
1500 rpm
